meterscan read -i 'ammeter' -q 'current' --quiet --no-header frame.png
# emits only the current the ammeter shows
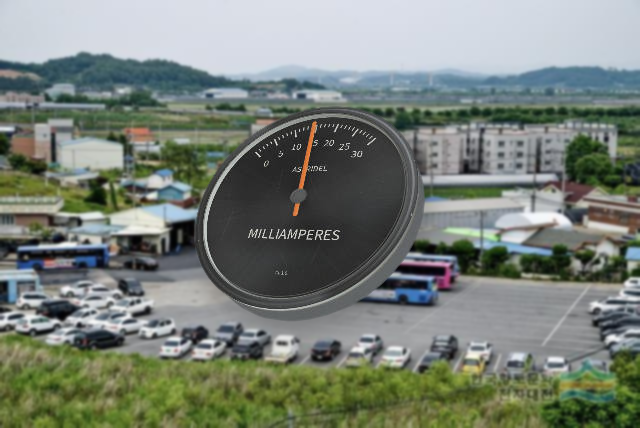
15 mA
